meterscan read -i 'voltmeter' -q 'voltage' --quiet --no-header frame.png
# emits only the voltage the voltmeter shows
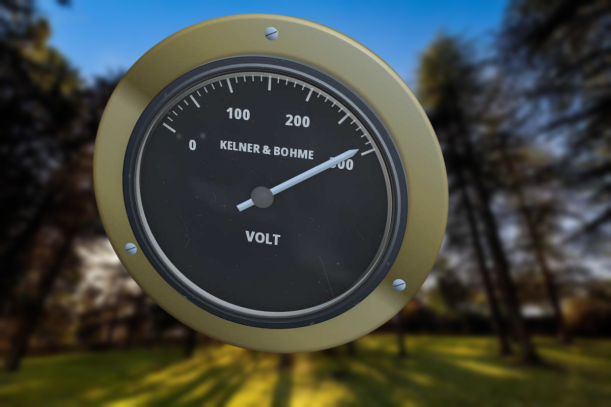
290 V
